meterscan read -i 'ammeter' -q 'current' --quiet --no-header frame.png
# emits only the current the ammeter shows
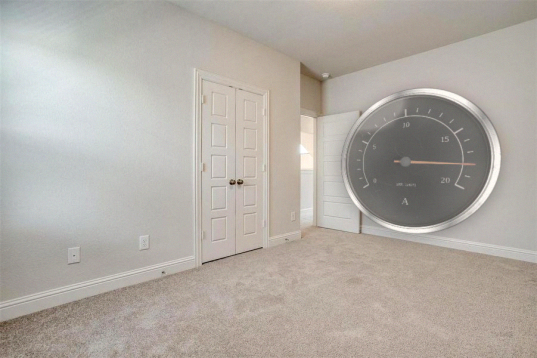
18 A
